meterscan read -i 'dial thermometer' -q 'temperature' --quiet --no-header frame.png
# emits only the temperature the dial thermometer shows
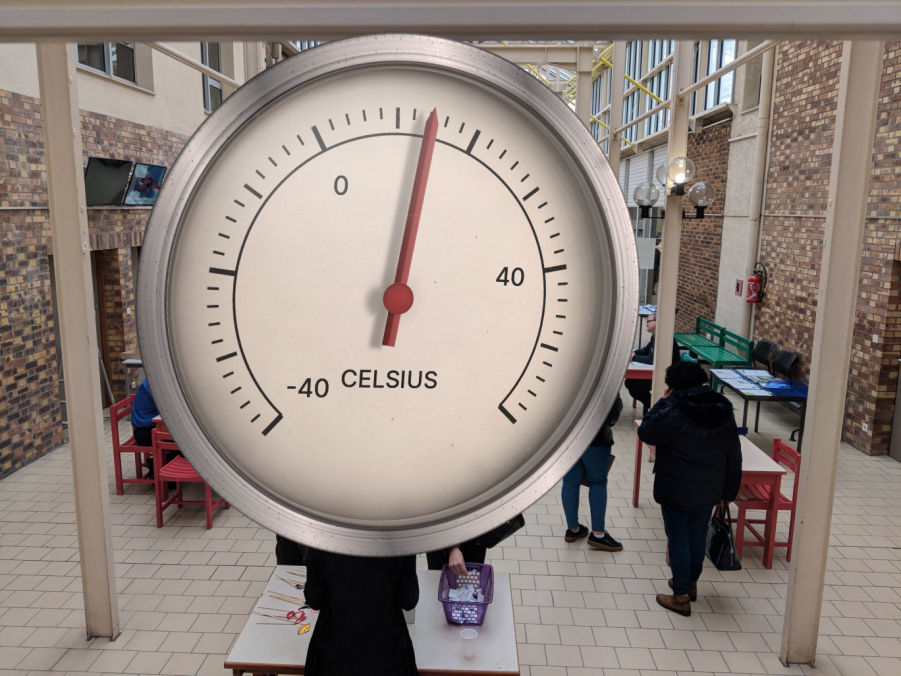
14 °C
